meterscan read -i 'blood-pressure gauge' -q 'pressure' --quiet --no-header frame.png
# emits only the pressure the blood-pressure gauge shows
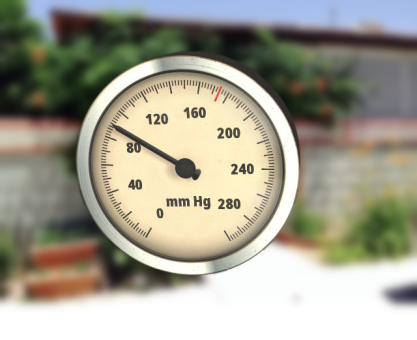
90 mmHg
